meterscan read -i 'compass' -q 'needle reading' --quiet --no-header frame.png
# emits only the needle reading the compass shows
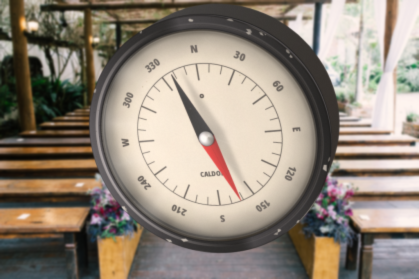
160 °
